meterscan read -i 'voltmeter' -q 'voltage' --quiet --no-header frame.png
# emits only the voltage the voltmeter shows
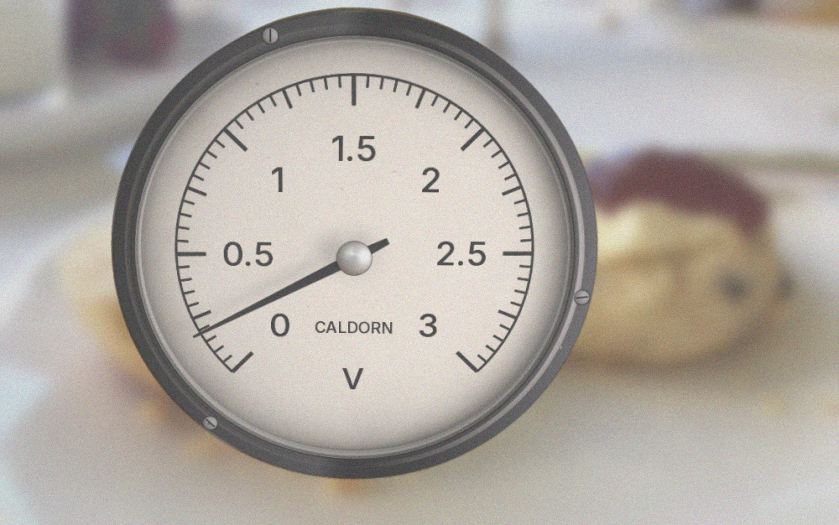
0.2 V
